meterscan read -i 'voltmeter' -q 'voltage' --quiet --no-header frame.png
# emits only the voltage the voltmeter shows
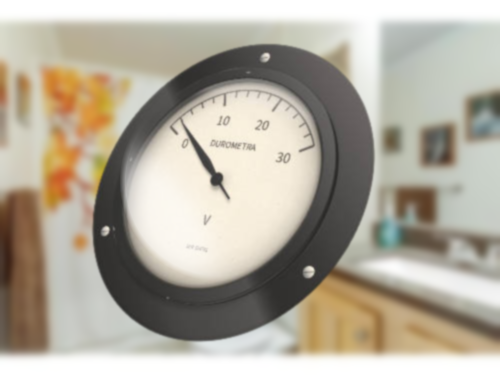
2 V
